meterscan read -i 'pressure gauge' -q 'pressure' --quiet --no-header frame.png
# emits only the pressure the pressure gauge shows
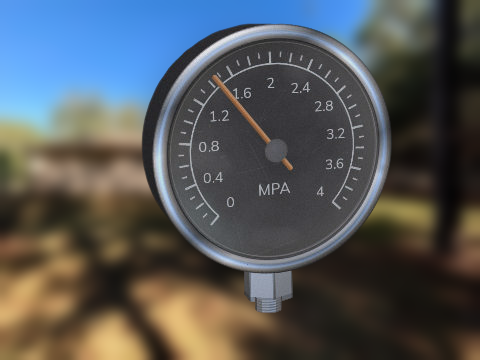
1.45 MPa
